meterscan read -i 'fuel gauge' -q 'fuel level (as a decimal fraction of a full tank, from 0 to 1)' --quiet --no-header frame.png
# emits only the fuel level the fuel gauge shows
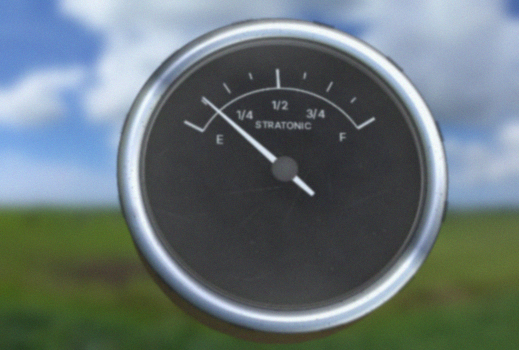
0.125
